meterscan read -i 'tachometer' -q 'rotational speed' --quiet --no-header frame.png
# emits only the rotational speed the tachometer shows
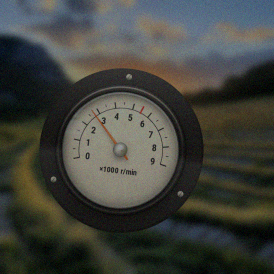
2750 rpm
